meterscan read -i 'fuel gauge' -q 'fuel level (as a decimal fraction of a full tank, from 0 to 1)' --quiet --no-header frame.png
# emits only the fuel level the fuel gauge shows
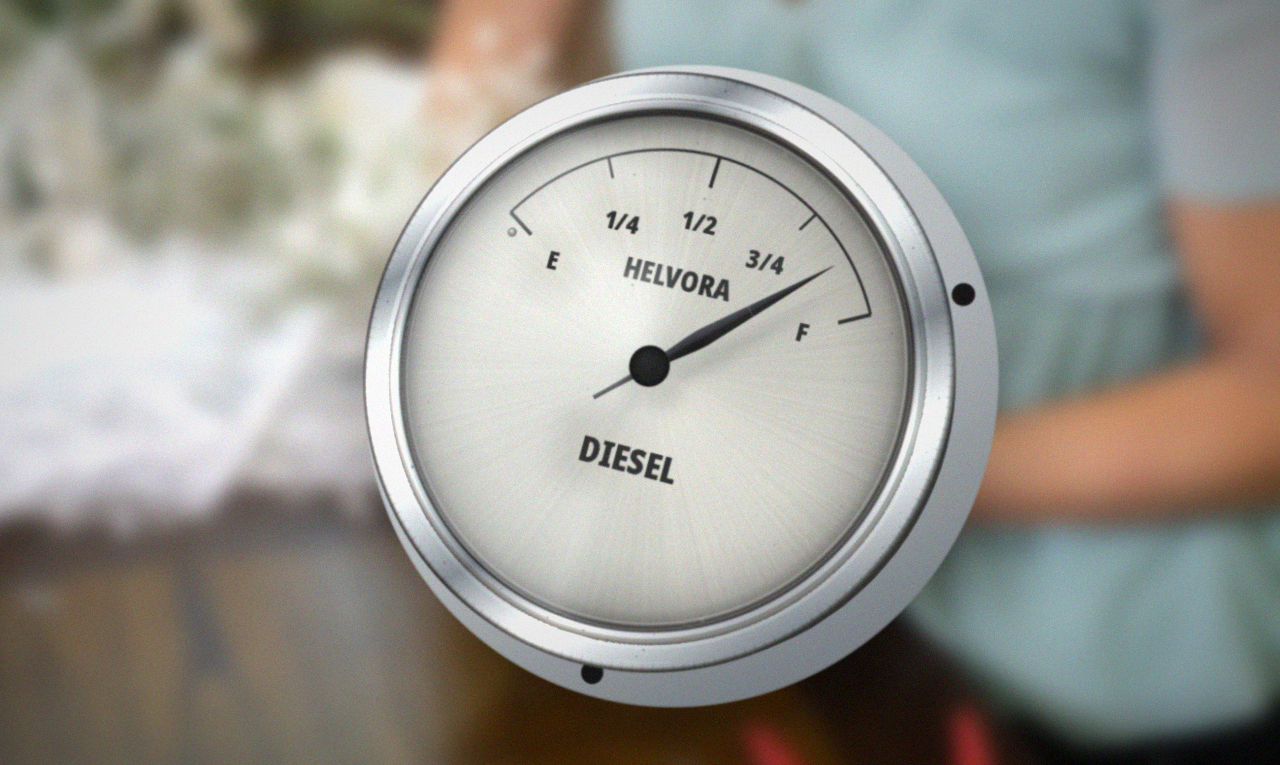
0.875
